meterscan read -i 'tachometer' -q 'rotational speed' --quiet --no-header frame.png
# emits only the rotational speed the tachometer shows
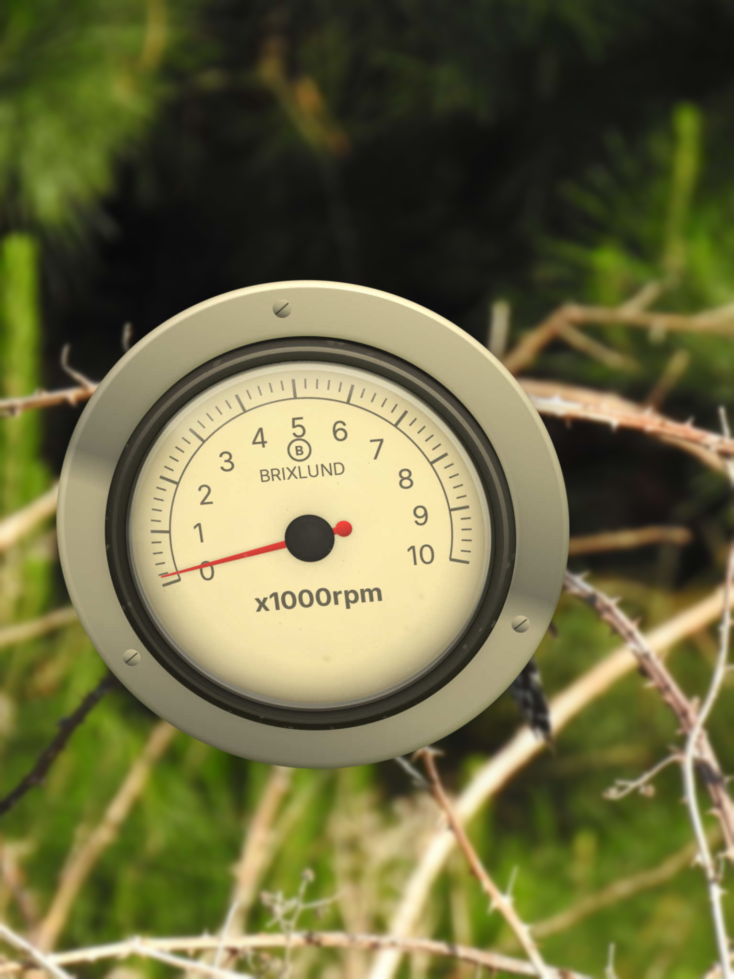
200 rpm
